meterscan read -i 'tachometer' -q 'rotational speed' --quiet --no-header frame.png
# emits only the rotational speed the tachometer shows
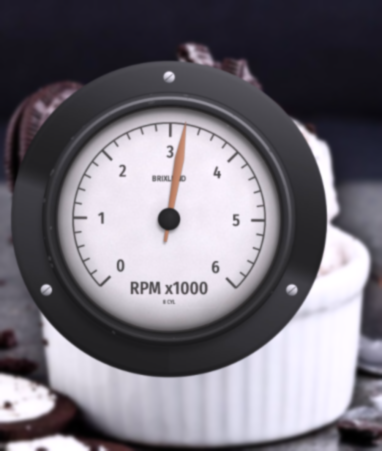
3200 rpm
